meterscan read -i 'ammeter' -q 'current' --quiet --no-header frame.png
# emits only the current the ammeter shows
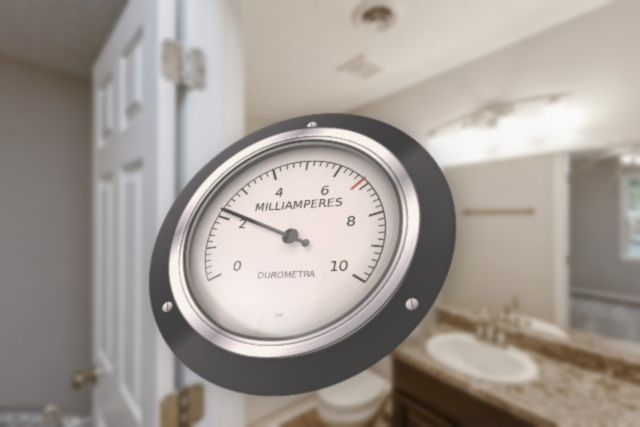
2.2 mA
